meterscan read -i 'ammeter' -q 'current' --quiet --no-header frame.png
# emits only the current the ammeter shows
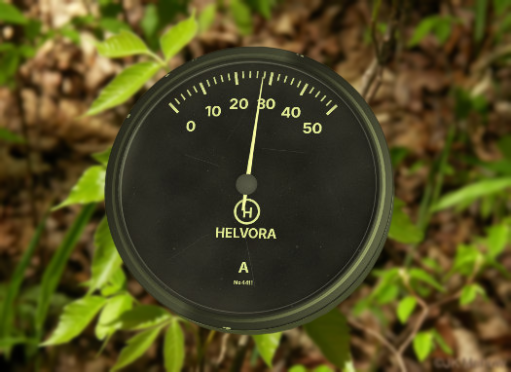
28 A
